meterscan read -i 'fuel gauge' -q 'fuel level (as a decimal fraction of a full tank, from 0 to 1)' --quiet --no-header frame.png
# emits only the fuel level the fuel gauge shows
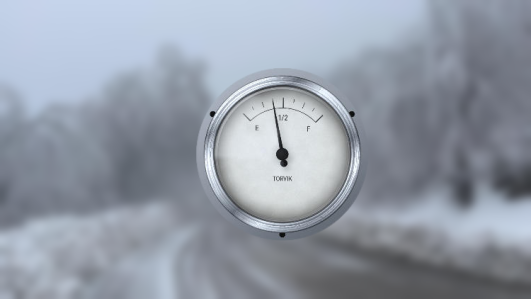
0.375
